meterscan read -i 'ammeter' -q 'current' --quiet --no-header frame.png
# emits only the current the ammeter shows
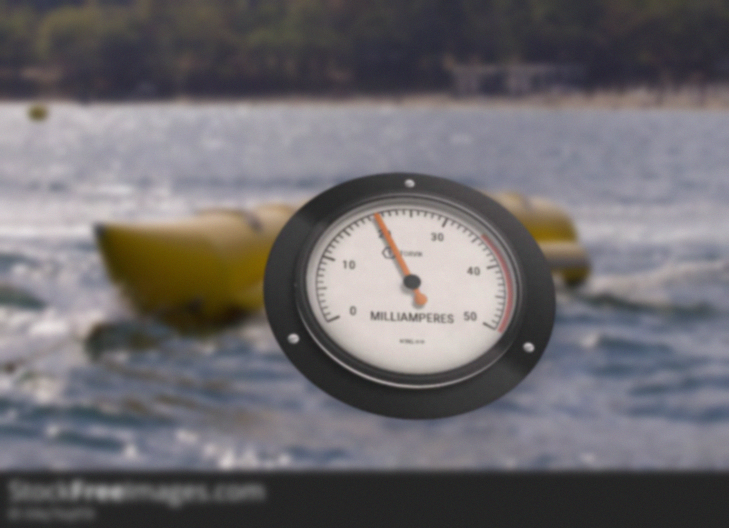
20 mA
